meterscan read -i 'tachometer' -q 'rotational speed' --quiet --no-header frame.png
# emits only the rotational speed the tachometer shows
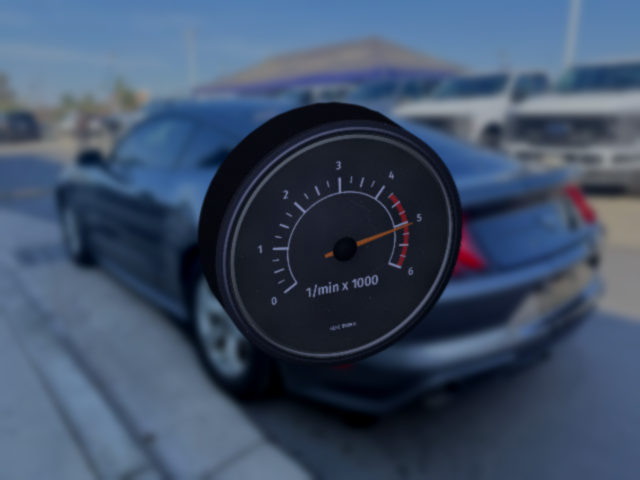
5000 rpm
